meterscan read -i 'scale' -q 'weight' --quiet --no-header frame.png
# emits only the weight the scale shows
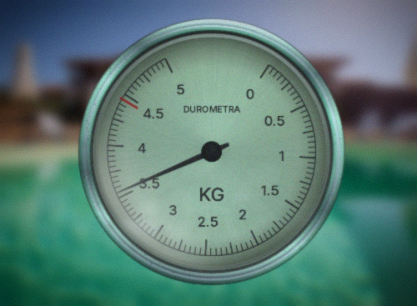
3.55 kg
